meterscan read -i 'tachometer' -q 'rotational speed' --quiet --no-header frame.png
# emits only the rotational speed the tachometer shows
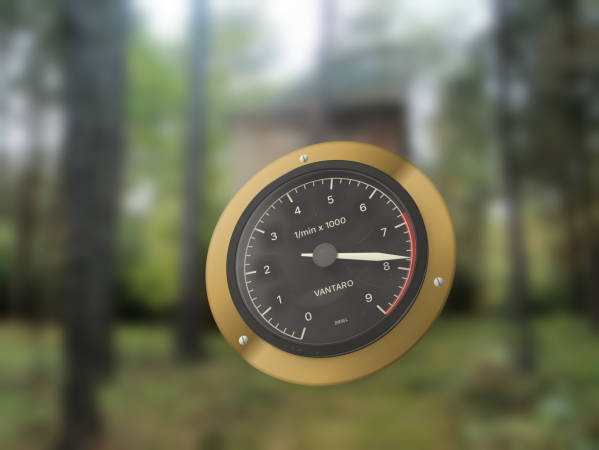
7800 rpm
